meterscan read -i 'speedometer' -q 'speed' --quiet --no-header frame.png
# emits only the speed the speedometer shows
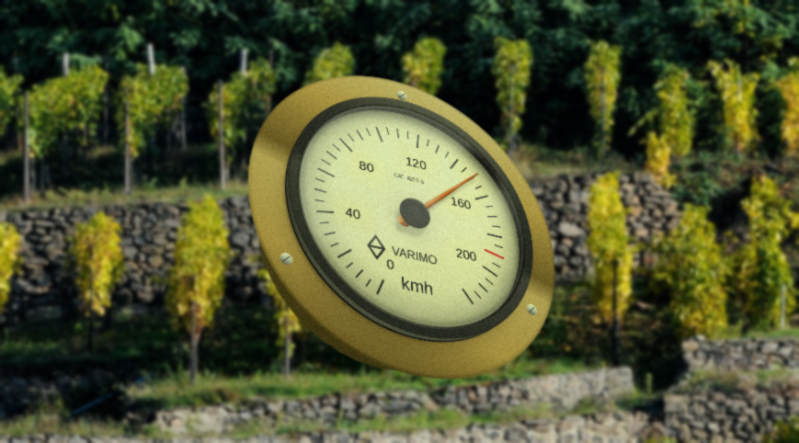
150 km/h
